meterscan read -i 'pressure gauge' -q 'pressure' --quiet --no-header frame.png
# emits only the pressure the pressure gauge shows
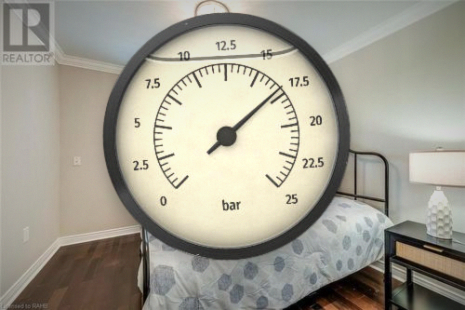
17 bar
